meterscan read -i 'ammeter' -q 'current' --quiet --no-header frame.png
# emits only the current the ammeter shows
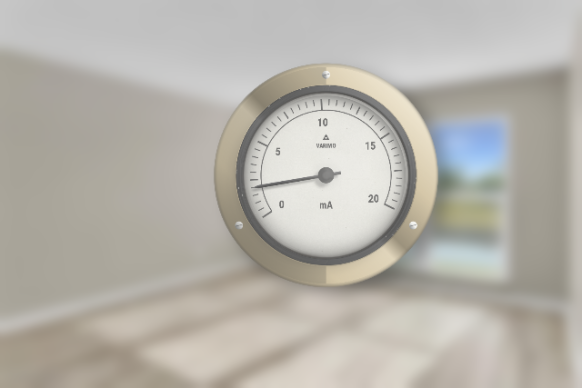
2 mA
